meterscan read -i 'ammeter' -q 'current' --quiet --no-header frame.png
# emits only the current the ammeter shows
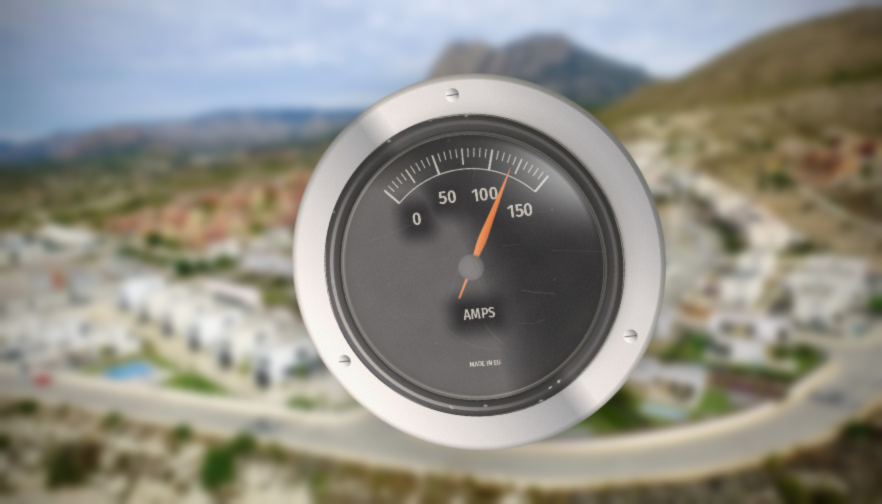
120 A
